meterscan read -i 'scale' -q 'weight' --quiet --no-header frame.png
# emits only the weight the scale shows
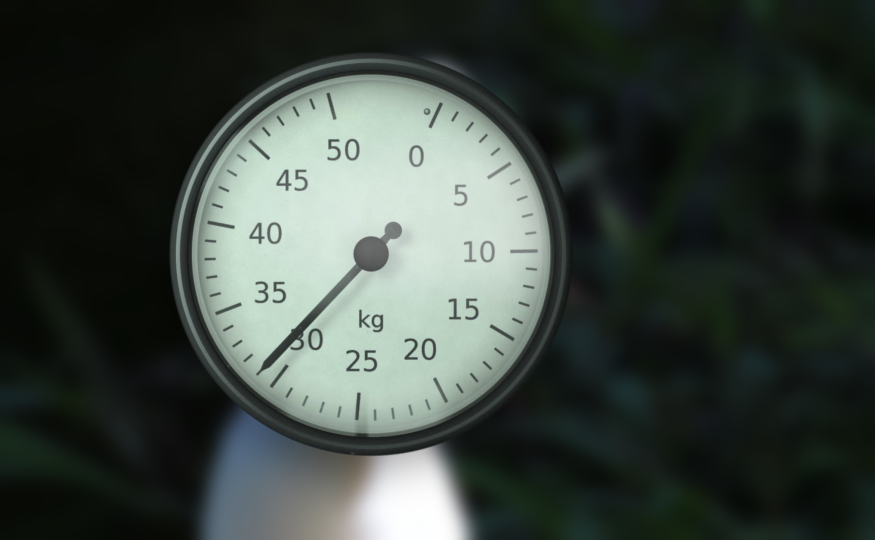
31 kg
